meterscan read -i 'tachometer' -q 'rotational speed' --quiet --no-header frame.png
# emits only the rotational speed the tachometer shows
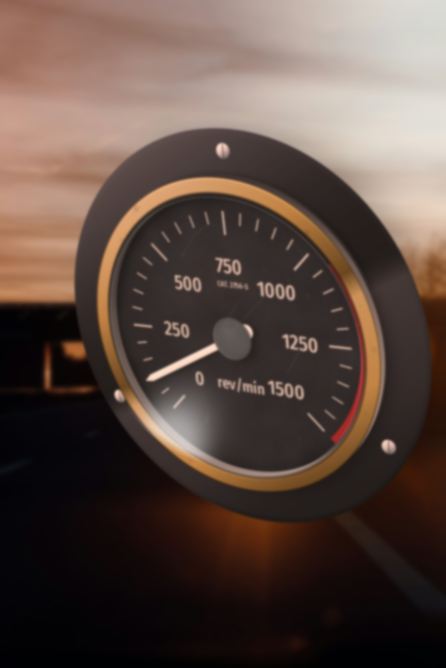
100 rpm
